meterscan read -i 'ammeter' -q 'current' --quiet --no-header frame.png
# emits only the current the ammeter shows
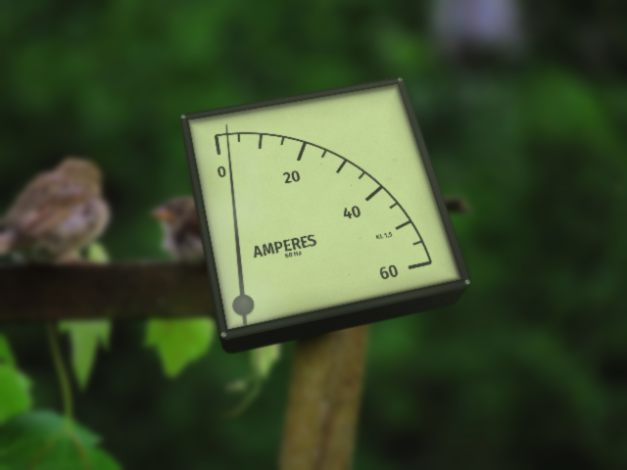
2.5 A
